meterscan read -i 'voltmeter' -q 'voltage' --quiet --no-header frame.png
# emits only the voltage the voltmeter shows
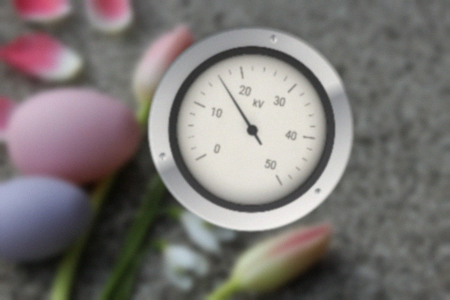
16 kV
